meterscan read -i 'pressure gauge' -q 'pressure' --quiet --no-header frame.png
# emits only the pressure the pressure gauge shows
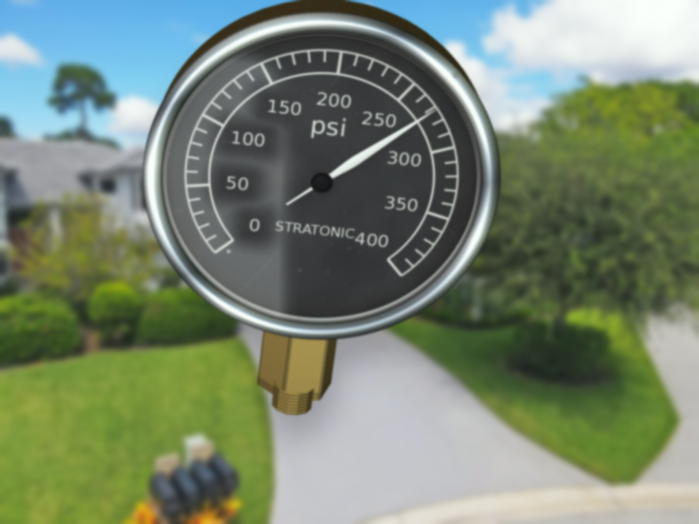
270 psi
